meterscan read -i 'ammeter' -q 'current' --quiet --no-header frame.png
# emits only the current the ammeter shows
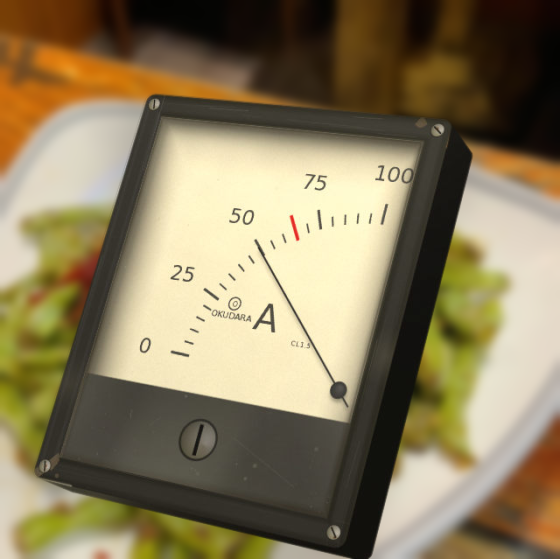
50 A
